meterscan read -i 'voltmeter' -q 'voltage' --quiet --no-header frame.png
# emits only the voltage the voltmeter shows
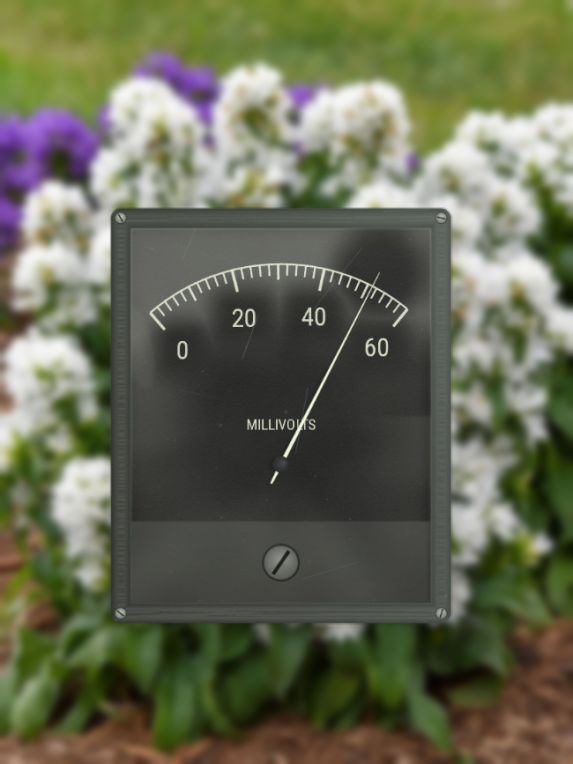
51 mV
